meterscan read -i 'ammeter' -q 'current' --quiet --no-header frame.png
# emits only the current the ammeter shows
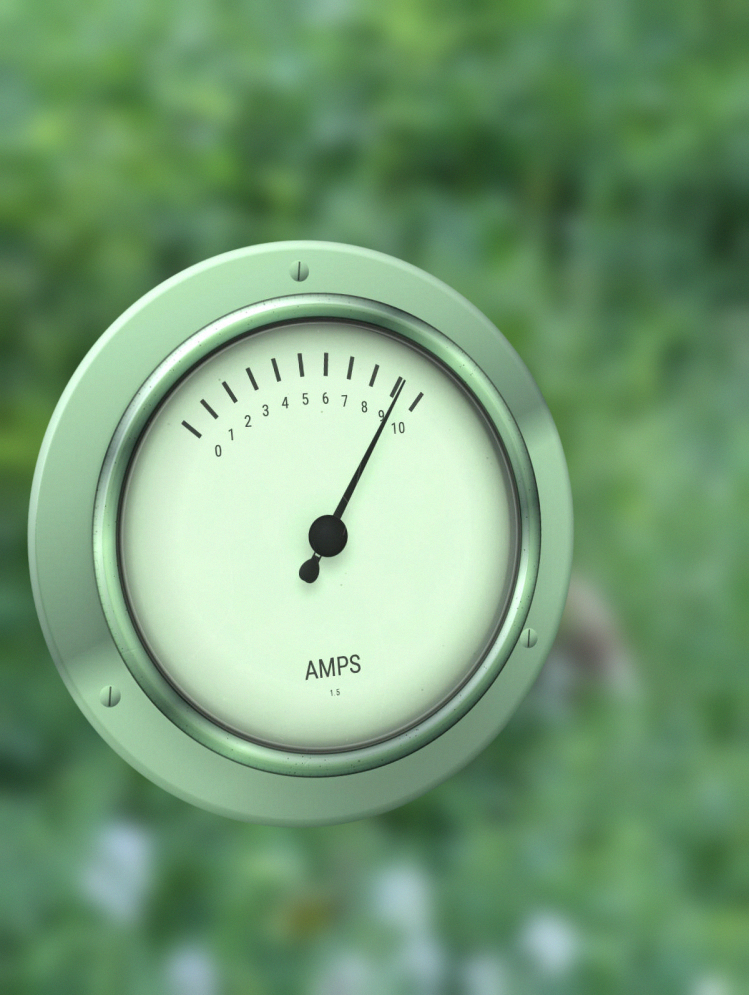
9 A
